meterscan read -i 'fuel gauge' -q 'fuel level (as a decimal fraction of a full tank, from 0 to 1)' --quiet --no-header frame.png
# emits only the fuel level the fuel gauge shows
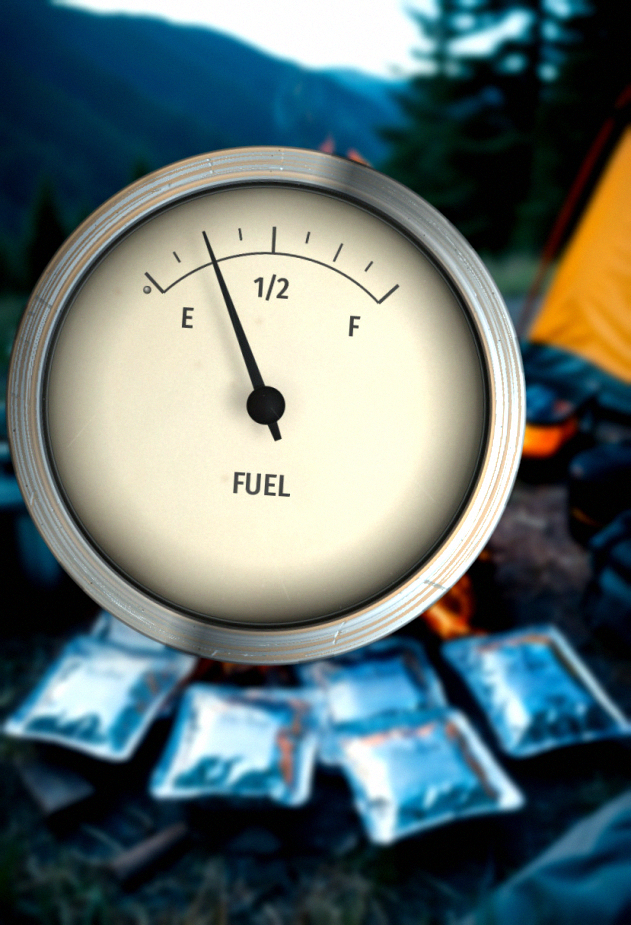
0.25
